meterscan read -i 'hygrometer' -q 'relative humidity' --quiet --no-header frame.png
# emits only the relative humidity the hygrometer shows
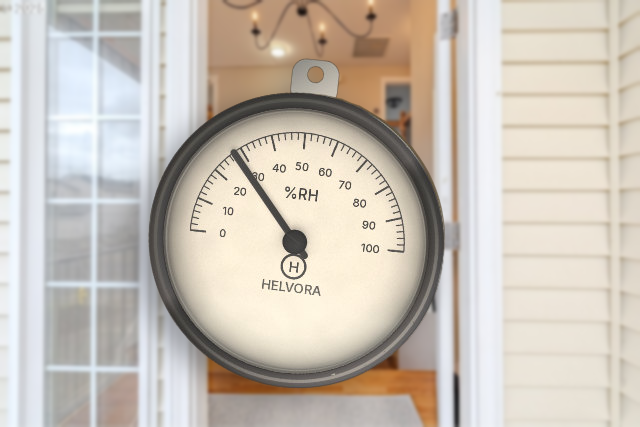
28 %
